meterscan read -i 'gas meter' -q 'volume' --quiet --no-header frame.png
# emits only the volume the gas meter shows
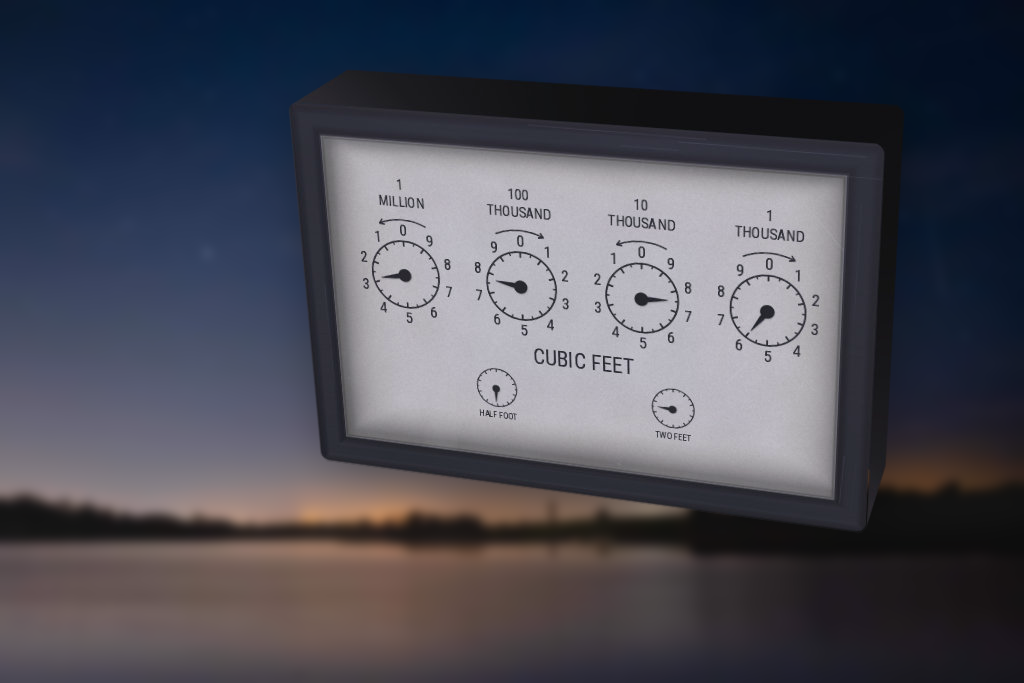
277600 ft³
